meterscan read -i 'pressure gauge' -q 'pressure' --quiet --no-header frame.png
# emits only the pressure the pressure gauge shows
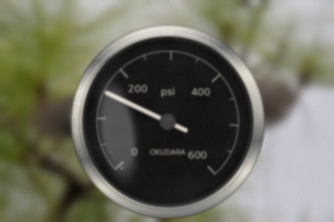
150 psi
